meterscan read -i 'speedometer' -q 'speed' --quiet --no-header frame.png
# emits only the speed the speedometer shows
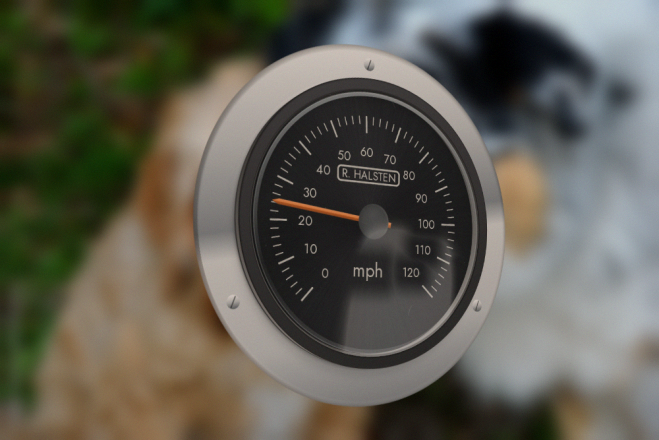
24 mph
